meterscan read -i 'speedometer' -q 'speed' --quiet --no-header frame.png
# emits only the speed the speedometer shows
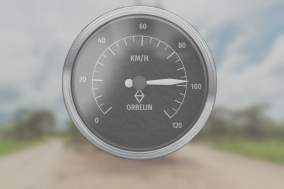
97.5 km/h
